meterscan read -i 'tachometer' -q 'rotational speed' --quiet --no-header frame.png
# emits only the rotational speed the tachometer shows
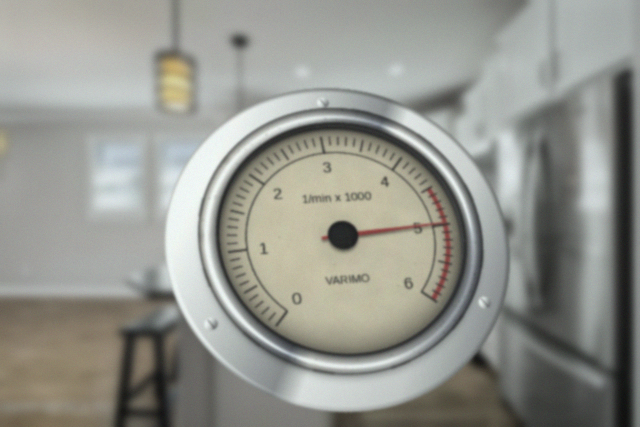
5000 rpm
